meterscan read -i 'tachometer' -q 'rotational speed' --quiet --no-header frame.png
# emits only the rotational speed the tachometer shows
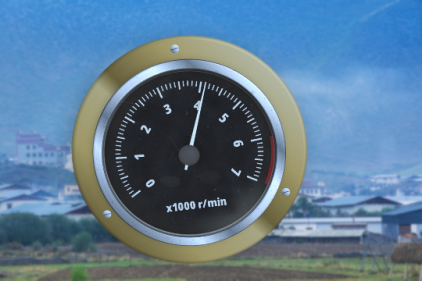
4100 rpm
